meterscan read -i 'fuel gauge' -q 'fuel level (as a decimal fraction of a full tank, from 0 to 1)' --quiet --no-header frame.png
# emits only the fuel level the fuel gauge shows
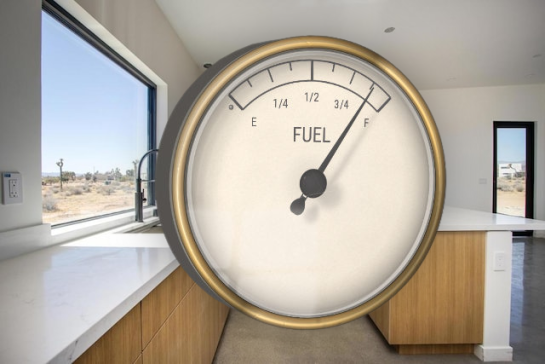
0.875
